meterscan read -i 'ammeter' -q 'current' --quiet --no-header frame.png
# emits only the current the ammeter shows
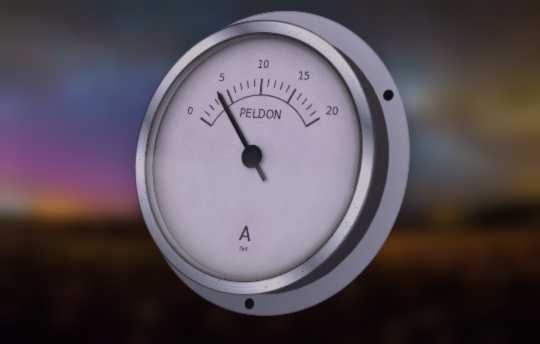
4 A
